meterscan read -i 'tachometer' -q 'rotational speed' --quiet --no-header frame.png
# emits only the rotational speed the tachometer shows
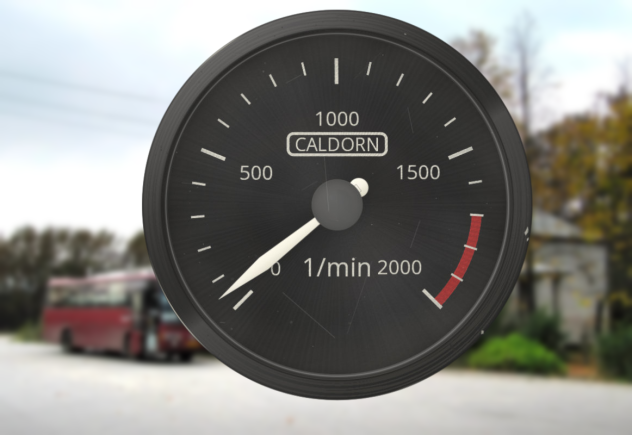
50 rpm
